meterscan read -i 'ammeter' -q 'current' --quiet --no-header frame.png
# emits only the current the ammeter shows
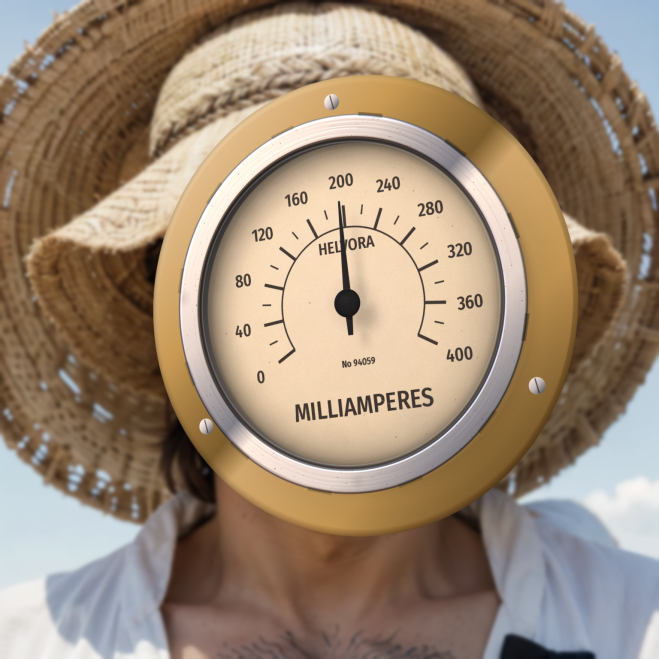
200 mA
